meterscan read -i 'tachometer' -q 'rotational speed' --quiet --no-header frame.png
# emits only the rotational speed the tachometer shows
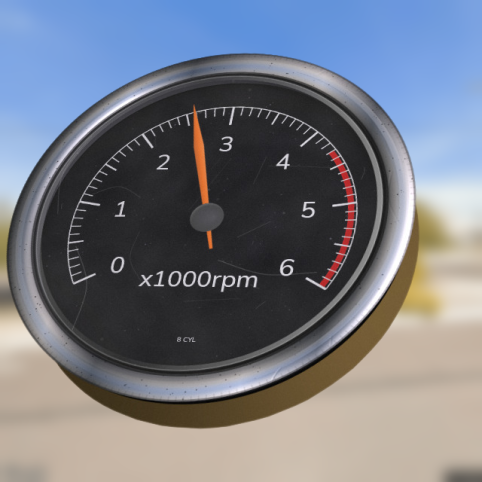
2600 rpm
